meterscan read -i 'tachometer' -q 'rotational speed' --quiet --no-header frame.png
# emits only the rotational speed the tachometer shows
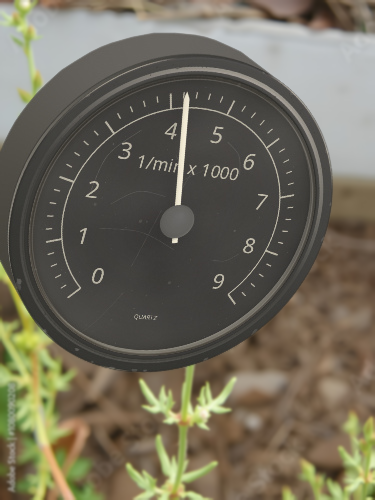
4200 rpm
